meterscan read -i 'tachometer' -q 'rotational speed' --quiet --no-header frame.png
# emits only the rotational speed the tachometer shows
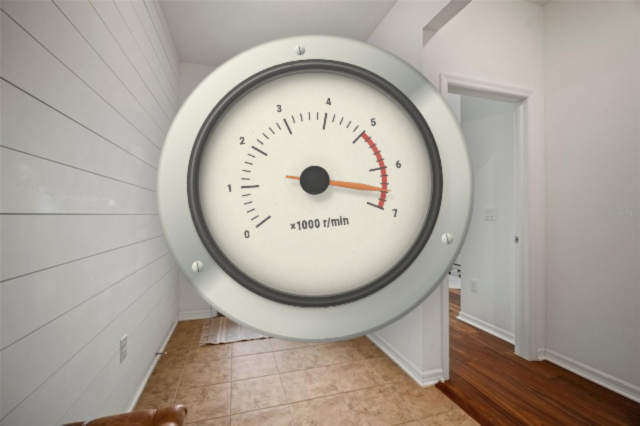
6600 rpm
